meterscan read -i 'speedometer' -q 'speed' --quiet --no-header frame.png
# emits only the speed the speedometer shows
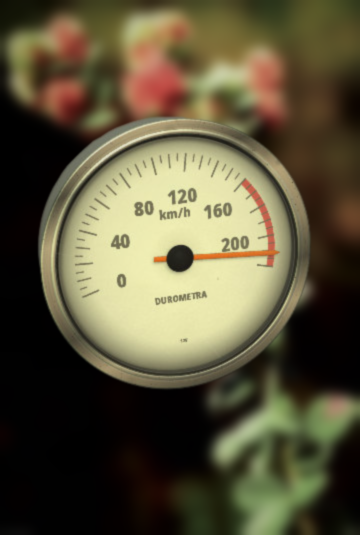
210 km/h
